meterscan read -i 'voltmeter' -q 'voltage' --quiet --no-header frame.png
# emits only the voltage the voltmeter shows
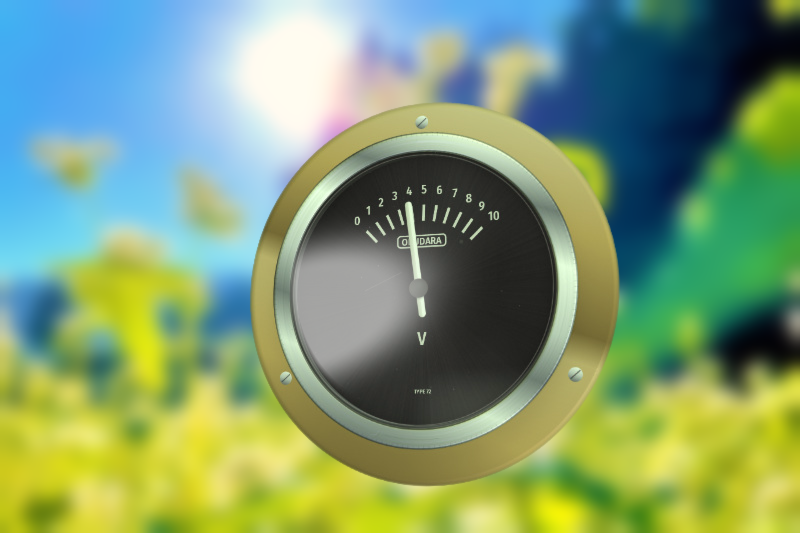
4 V
